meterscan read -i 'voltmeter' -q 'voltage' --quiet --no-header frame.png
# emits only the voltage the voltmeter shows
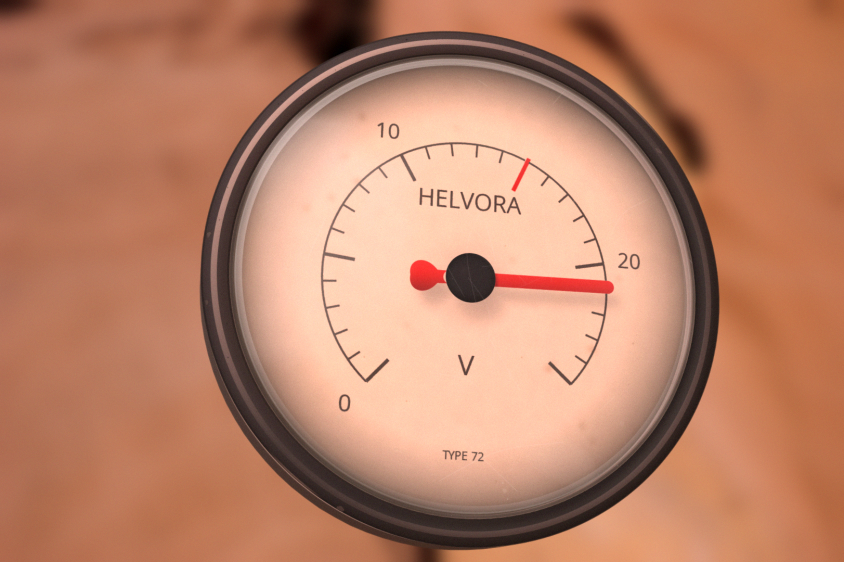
21 V
